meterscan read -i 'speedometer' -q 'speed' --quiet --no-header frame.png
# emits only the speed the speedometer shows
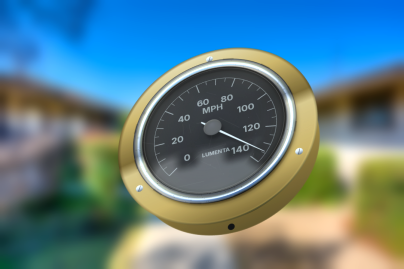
135 mph
